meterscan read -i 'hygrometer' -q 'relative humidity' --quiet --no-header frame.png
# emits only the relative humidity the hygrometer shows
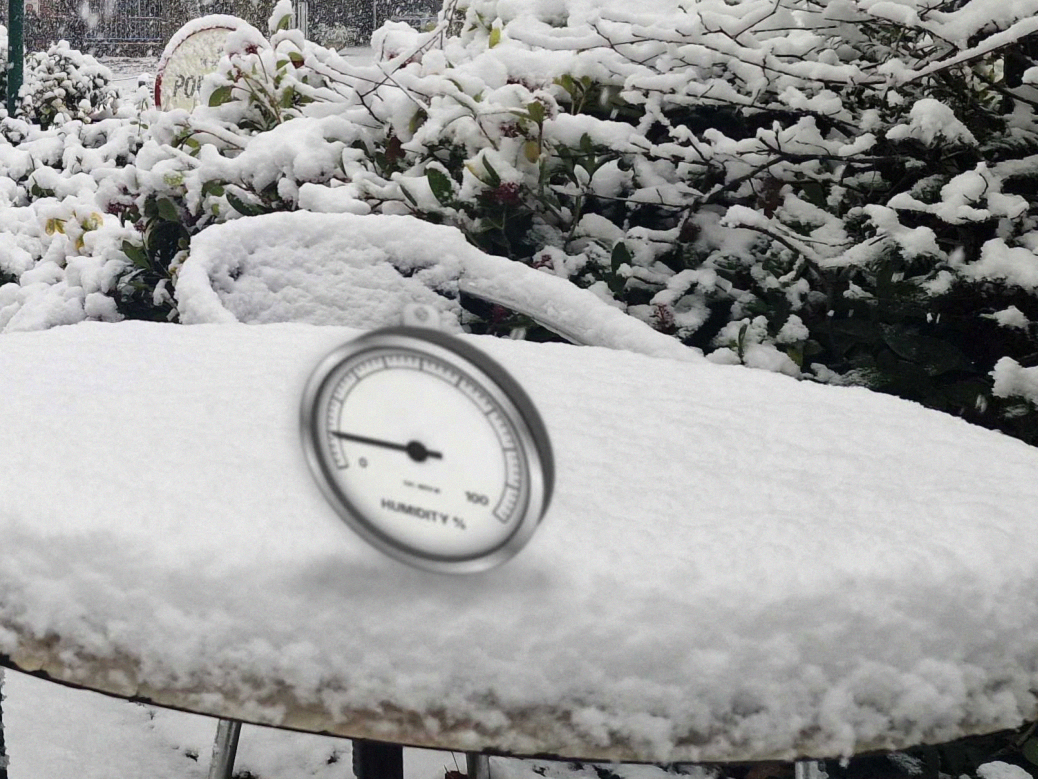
10 %
